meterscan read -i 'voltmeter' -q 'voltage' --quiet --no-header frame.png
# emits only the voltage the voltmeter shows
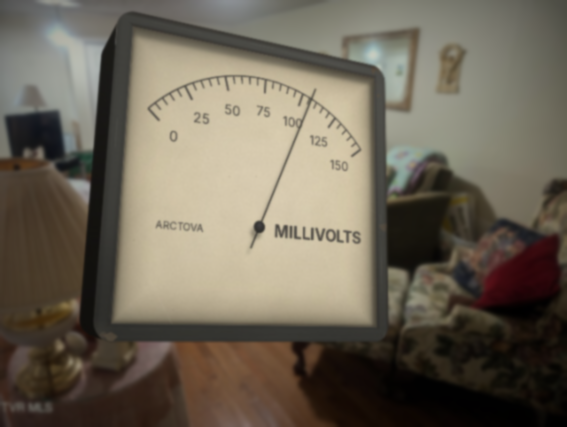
105 mV
